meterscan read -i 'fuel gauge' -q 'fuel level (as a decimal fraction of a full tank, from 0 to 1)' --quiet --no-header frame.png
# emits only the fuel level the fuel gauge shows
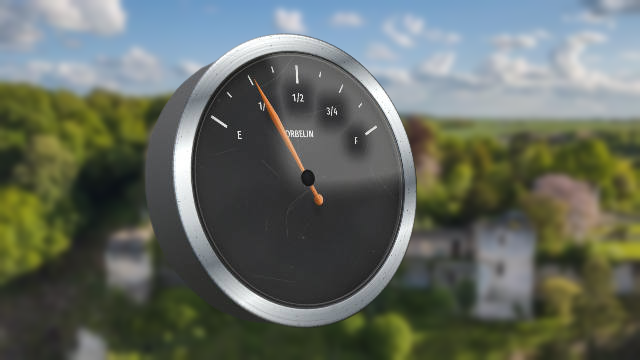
0.25
